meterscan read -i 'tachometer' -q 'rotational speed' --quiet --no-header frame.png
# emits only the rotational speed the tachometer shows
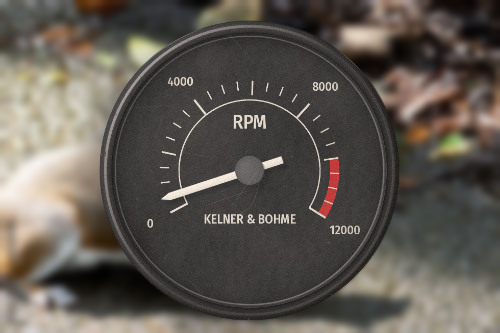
500 rpm
